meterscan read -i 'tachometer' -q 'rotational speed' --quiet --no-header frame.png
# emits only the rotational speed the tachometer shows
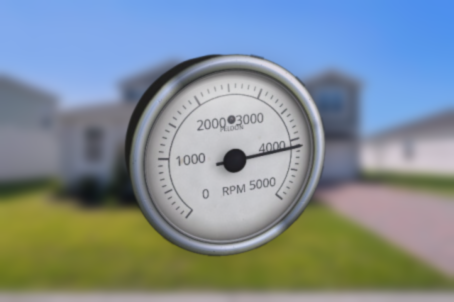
4100 rpm
